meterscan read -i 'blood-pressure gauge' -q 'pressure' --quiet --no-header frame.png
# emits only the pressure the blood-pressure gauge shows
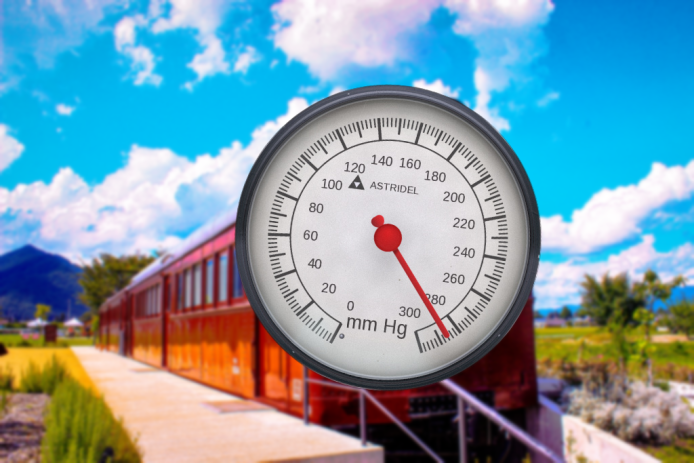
286 mmHg
